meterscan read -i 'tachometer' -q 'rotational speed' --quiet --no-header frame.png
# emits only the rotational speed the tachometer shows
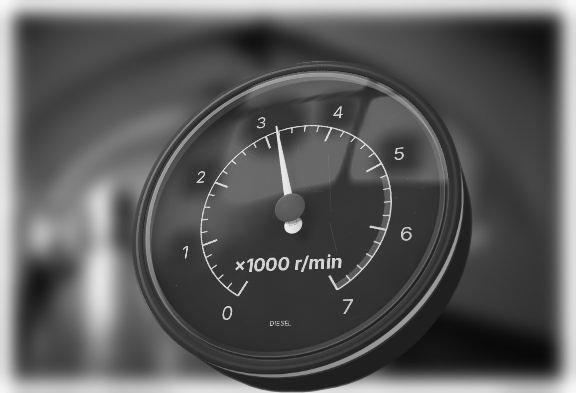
3200 rpm
